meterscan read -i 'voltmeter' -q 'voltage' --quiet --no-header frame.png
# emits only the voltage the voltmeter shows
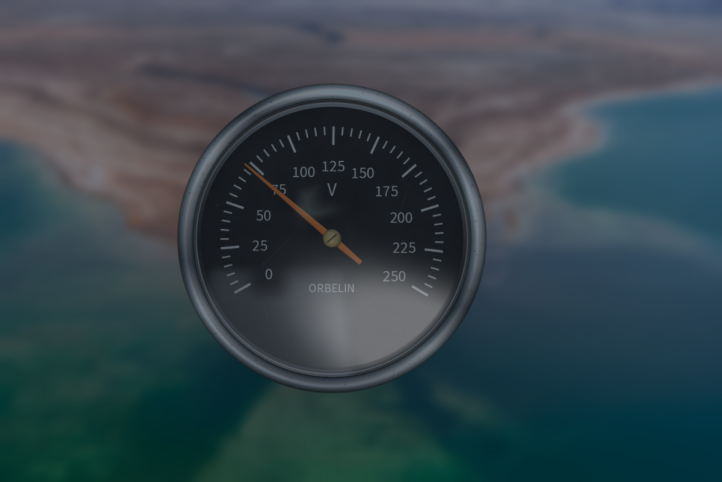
72.5 V
